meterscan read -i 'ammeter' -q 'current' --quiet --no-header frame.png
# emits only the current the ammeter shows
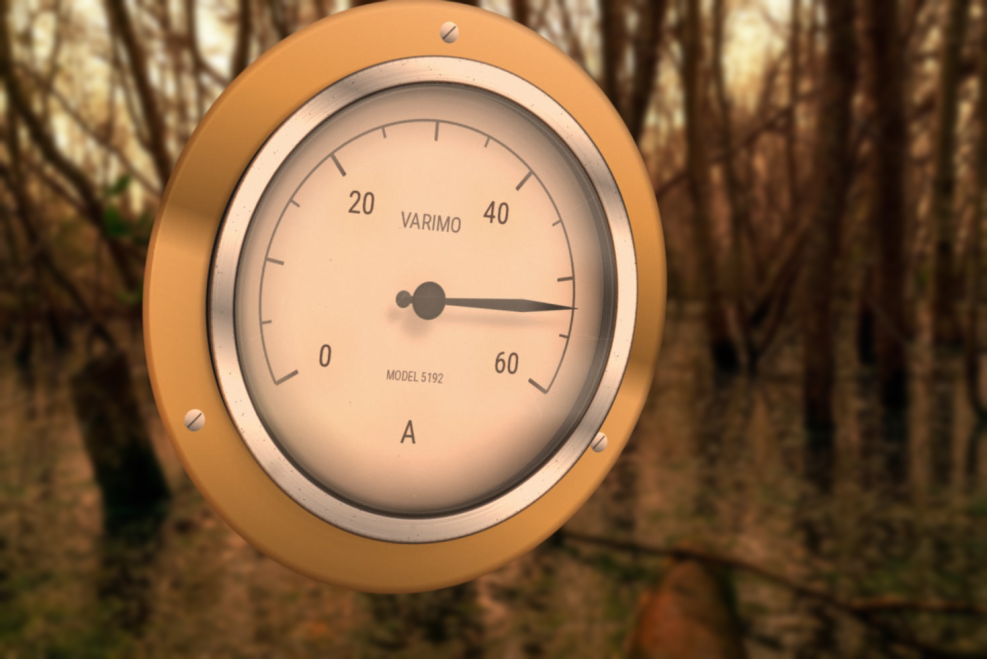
52.5 A
